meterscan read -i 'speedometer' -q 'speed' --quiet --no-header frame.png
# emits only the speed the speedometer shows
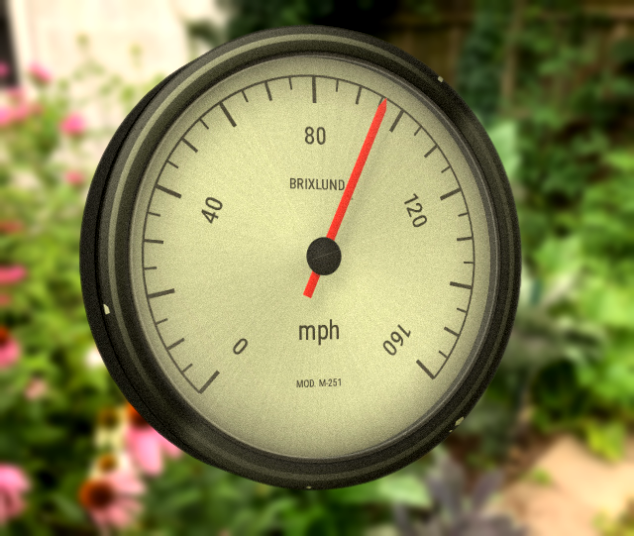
95 mph
